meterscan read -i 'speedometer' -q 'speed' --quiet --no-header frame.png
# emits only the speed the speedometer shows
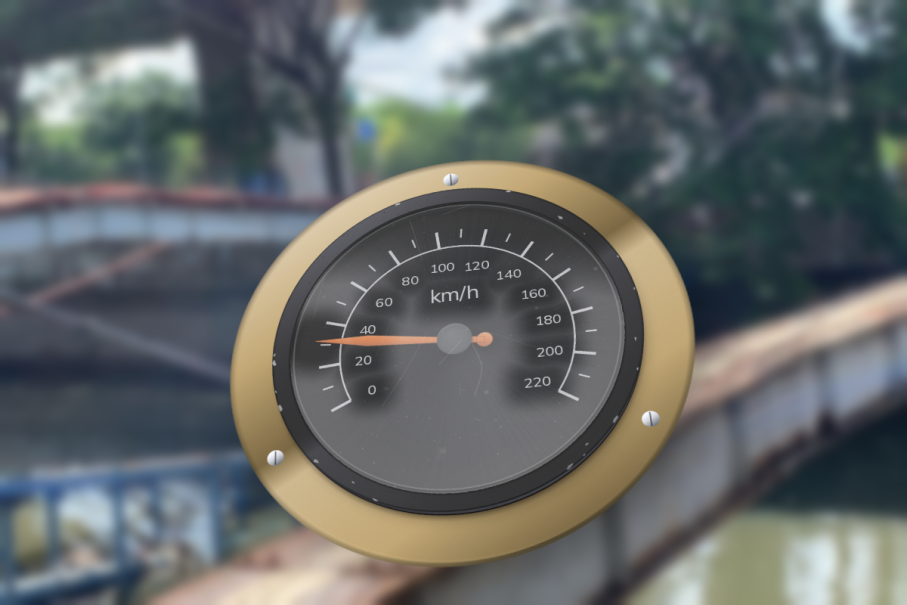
30 km/h
